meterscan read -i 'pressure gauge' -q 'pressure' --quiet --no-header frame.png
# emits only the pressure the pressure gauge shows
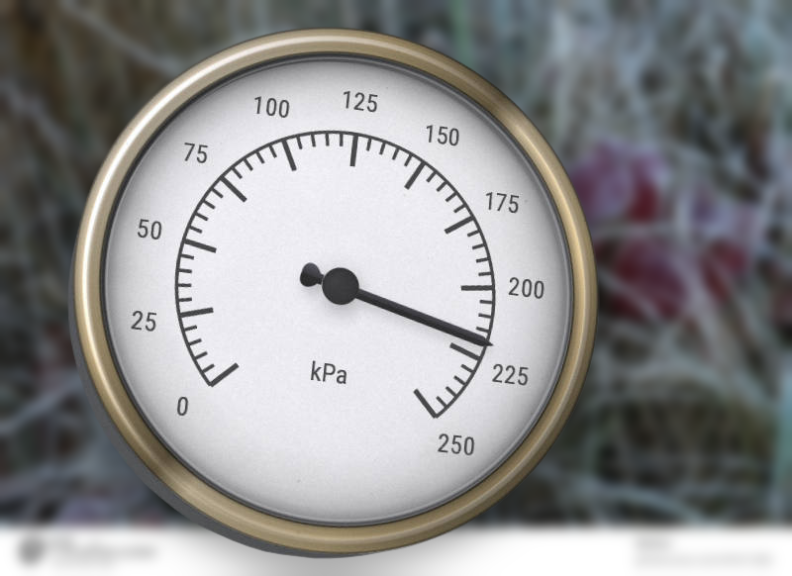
220 kPa
